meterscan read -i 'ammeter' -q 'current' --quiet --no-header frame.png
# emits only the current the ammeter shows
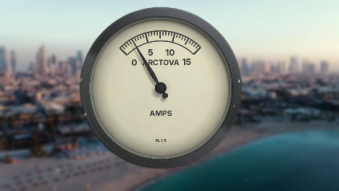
2.5 A
